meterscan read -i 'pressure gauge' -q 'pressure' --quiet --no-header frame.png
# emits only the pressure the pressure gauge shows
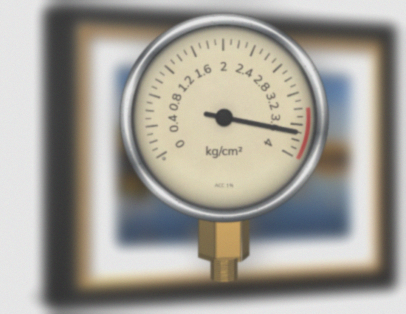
3.7 kg/cm²
